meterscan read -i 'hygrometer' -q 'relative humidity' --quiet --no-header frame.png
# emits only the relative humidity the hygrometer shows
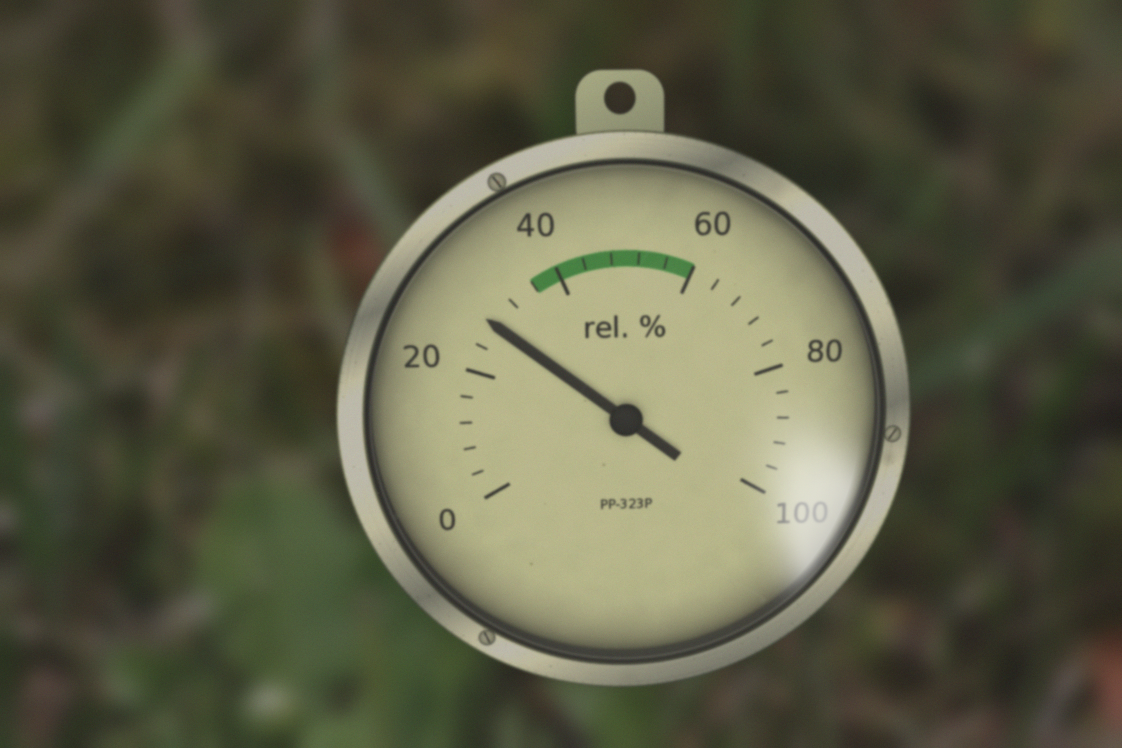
28 %
